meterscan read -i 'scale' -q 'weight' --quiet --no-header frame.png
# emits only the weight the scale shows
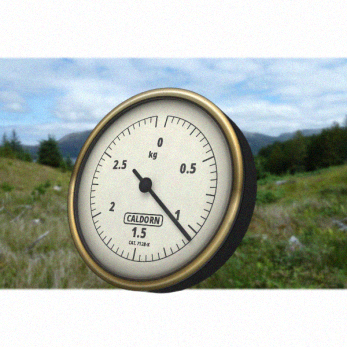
1.05 kg
